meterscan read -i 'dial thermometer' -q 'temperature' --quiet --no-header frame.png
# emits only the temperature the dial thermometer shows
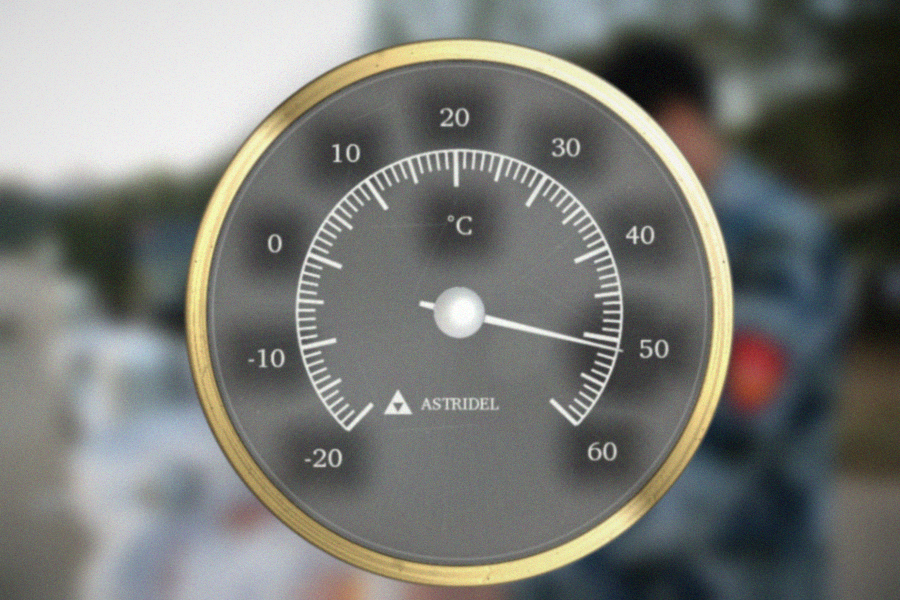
51 °C
